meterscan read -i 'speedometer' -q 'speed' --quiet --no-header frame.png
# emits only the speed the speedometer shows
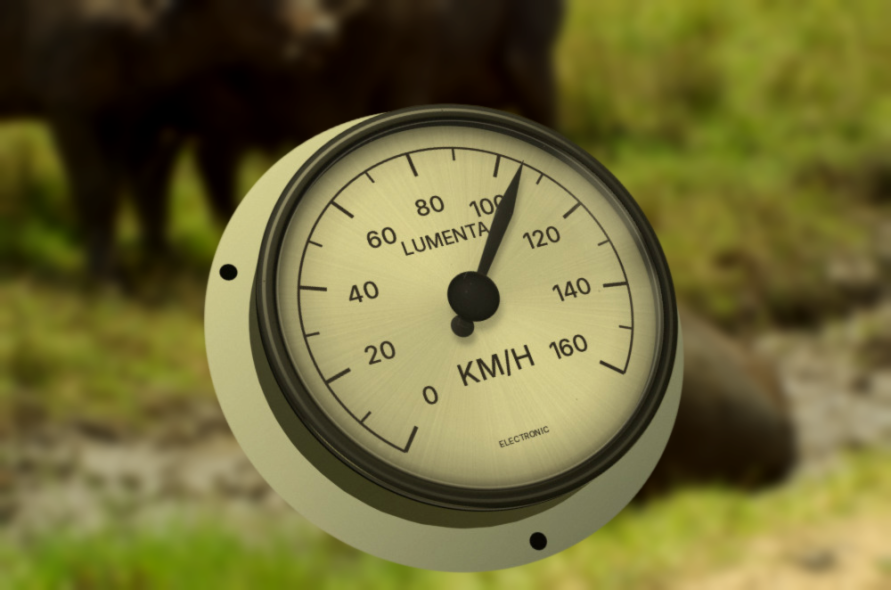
105 km/h
